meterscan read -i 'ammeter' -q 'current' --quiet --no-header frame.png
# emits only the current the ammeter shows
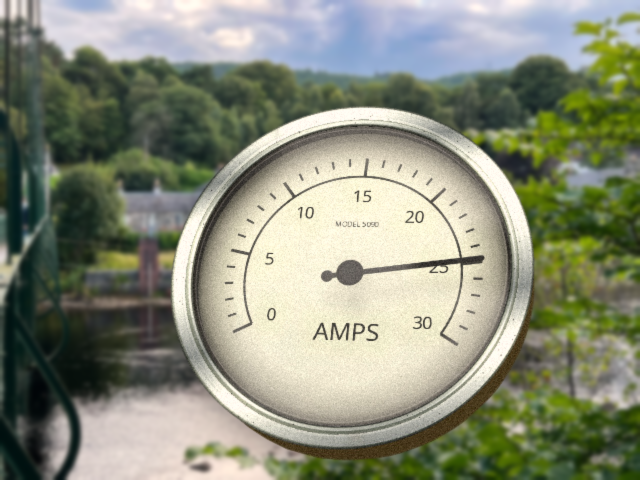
25 A
